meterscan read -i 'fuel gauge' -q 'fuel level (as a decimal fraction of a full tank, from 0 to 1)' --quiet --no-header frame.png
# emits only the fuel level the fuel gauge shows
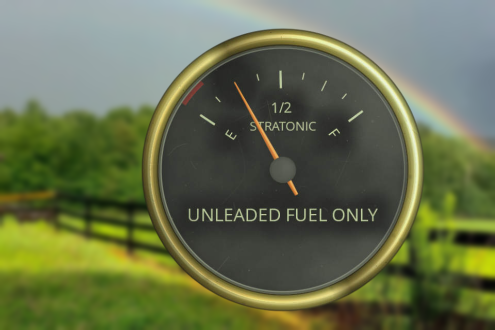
0.25
